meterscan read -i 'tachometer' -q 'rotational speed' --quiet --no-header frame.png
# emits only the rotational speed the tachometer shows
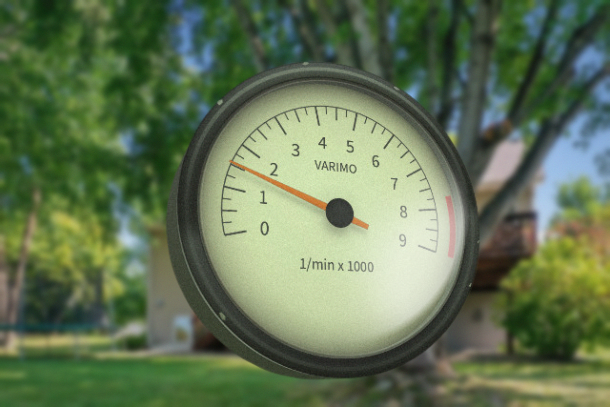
1500 rpm
